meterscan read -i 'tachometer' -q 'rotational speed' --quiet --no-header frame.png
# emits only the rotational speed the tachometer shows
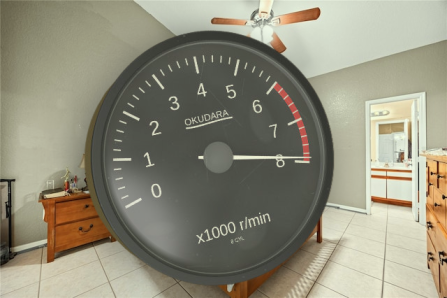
7900 rpm
